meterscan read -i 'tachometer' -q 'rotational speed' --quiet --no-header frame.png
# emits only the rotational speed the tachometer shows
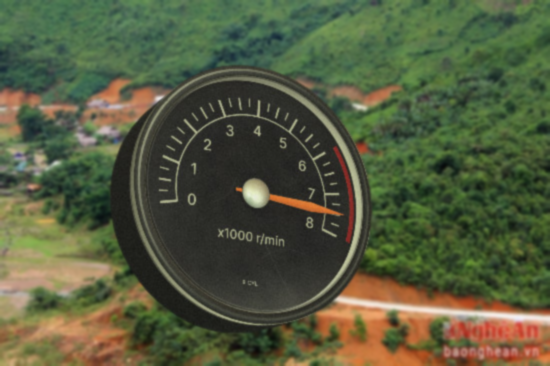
7500 rpm
